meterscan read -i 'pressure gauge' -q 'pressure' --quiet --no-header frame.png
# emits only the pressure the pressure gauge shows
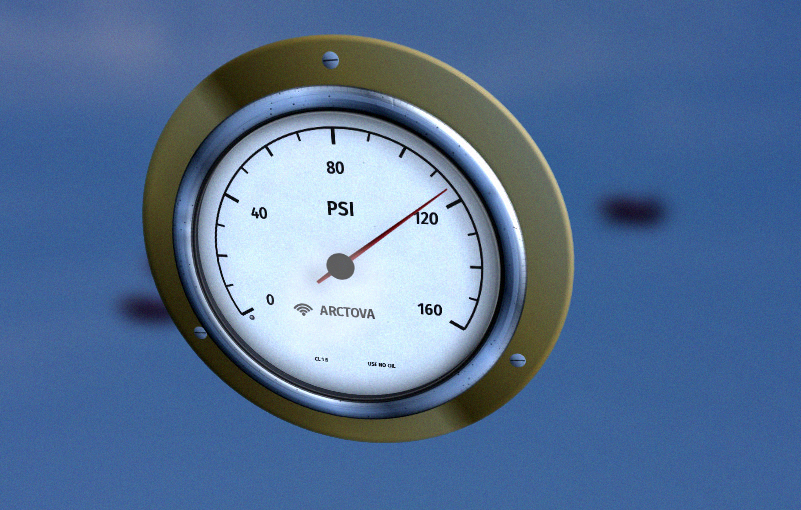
115 psi
